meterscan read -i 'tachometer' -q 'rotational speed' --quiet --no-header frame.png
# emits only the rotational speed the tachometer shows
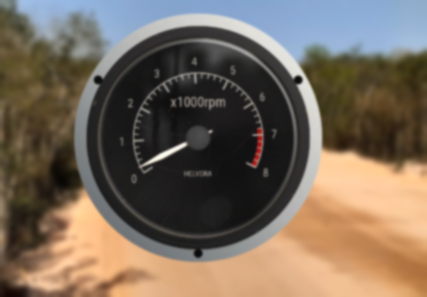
200 rpm
